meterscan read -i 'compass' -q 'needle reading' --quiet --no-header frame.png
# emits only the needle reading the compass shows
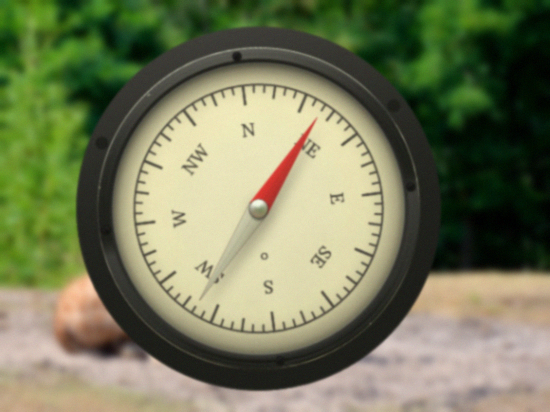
40 °
